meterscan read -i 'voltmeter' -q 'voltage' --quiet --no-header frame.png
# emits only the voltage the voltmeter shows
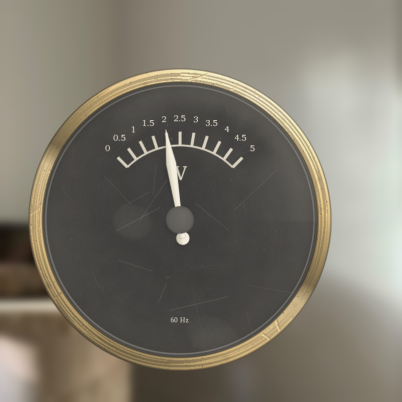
2 V
